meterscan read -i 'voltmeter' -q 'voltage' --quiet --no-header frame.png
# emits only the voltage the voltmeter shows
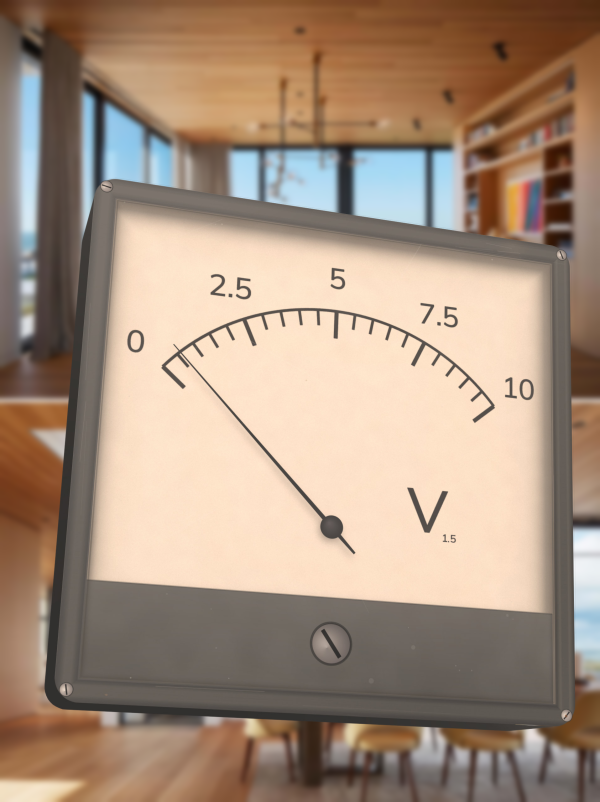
0.5 V
